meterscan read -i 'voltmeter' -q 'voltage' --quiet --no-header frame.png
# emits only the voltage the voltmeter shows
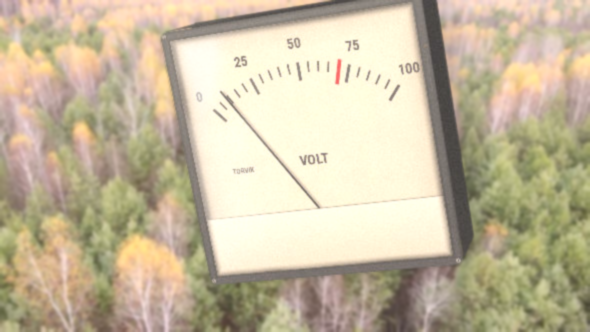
10 V
